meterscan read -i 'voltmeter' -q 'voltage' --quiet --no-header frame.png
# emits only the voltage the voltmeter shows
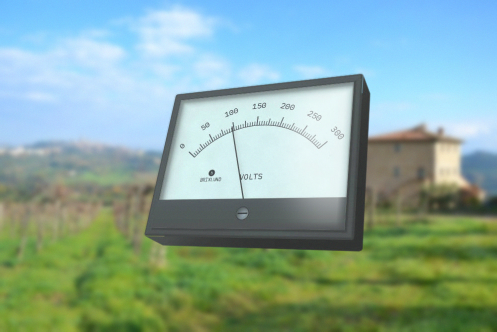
100 V
